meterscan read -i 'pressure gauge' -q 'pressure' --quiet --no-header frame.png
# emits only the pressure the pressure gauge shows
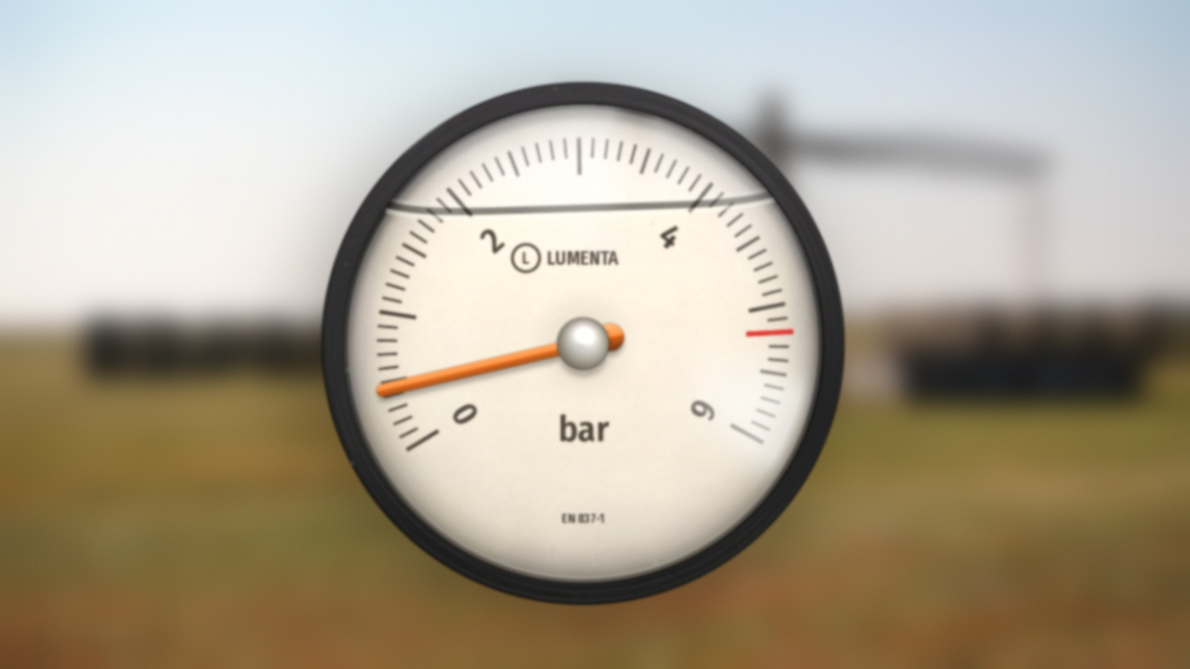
0.45 bar
